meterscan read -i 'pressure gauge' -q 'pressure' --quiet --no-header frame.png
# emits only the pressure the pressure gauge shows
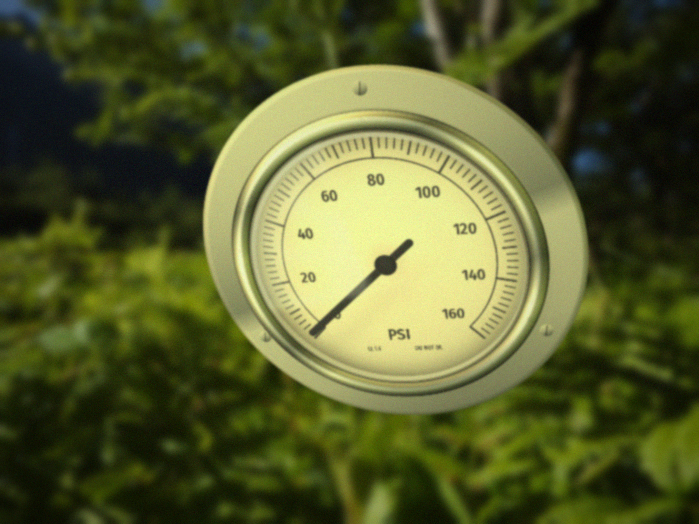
2 psi
